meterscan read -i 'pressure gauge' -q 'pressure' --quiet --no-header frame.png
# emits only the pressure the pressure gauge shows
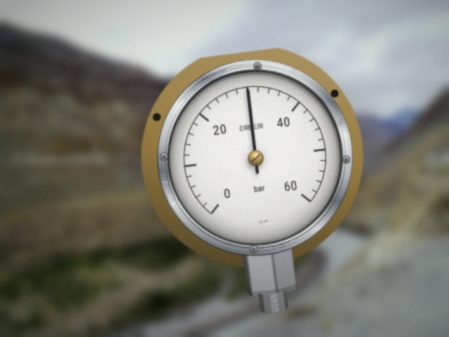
30 bar
